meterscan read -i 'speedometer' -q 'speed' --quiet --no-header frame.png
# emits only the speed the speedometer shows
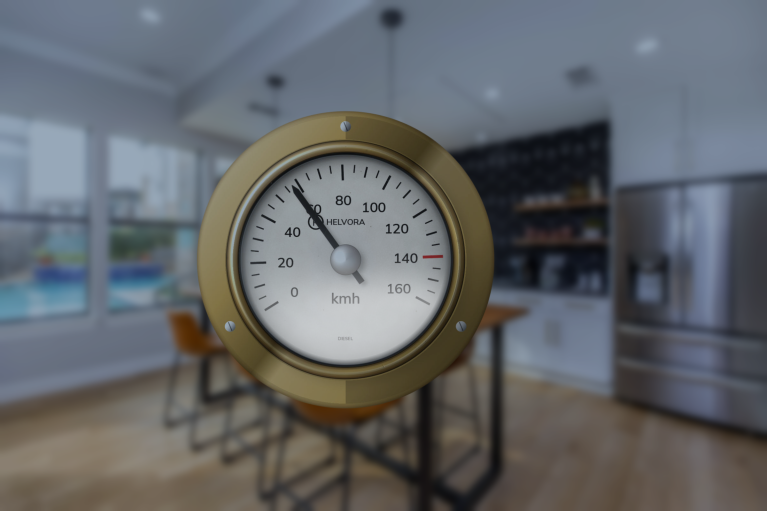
57.5 km/h
